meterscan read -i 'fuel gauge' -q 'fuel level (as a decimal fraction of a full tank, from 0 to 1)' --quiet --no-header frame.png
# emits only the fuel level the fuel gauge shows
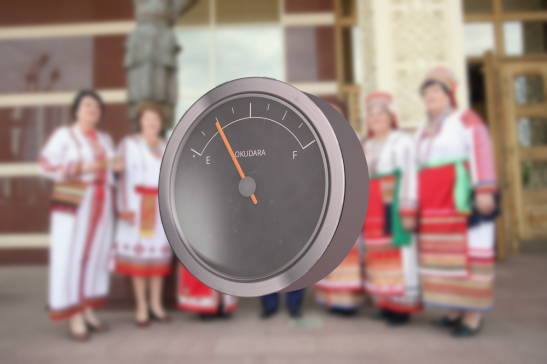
0.25
